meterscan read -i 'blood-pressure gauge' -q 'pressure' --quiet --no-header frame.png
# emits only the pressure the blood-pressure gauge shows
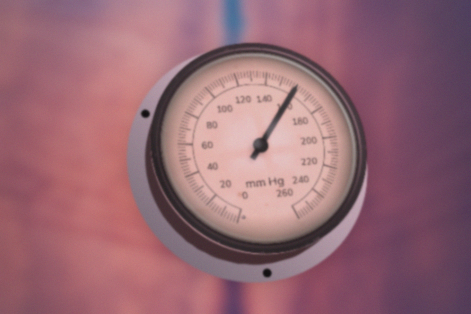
160 mmHg
